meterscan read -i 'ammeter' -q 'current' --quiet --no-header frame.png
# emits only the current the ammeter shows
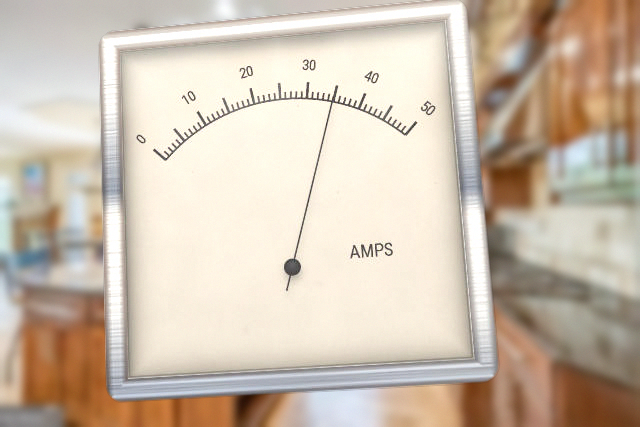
35 A
